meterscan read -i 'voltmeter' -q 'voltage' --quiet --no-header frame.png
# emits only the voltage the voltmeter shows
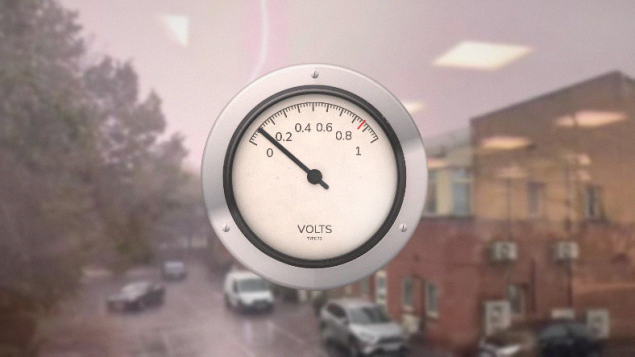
0.1 V
